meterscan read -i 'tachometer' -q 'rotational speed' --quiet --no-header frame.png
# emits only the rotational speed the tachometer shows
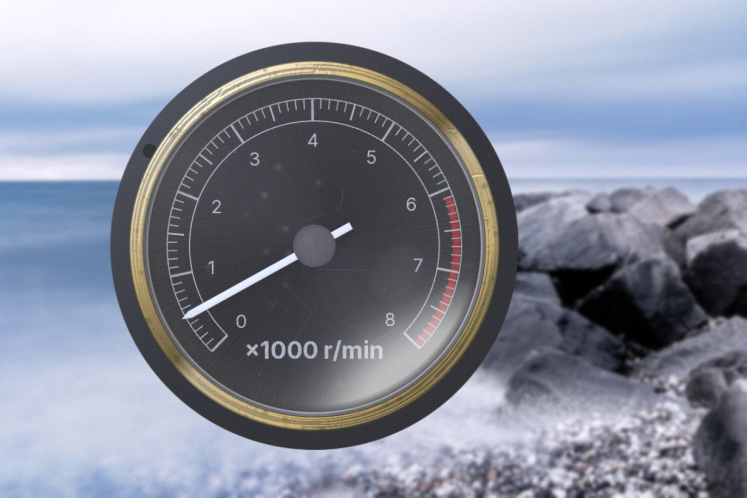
500 rpm
